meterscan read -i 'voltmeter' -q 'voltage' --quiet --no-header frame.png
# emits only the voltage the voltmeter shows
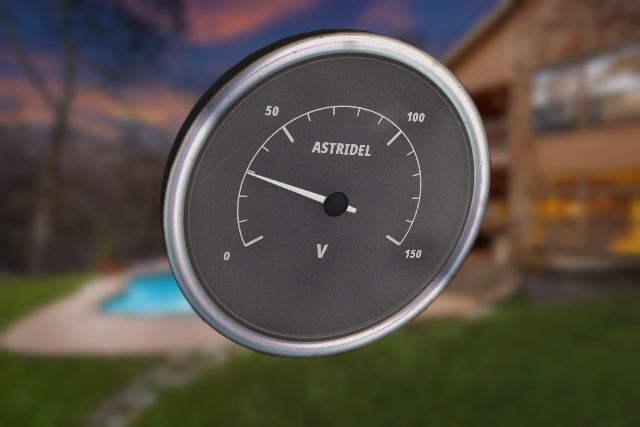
30 V
